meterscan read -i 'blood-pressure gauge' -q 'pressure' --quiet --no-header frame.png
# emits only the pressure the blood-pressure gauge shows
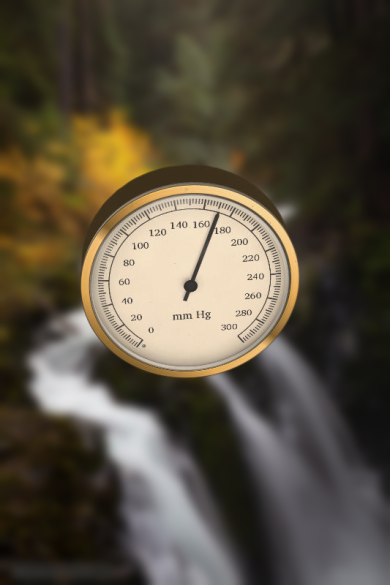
170 mmHg
